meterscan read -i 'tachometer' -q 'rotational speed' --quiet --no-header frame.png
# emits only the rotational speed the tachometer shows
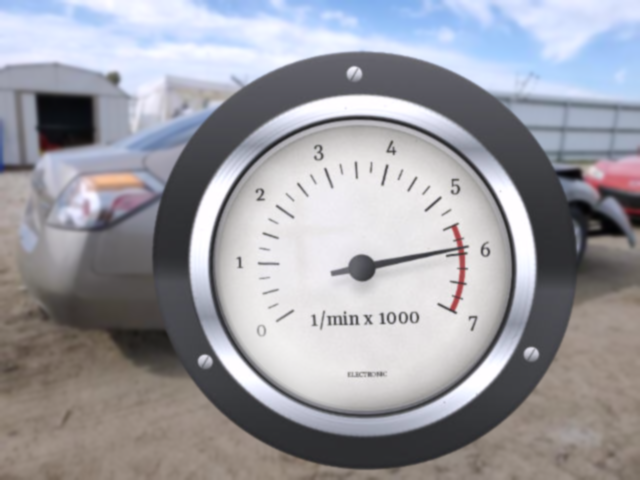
5875 rpm
